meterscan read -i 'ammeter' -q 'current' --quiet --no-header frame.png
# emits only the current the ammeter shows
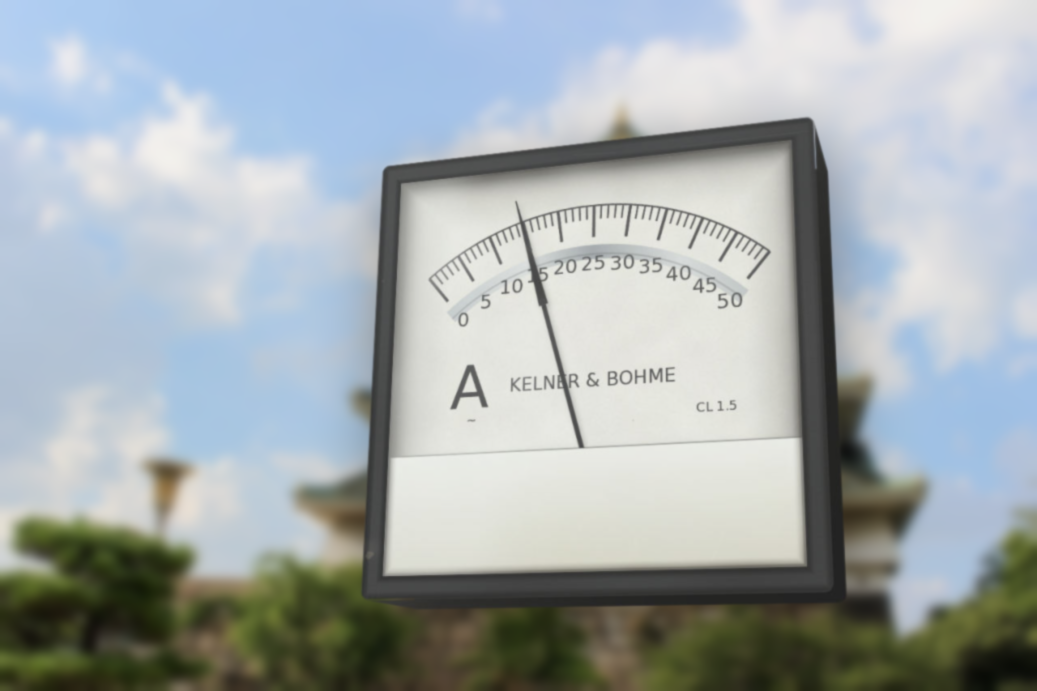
15 A
